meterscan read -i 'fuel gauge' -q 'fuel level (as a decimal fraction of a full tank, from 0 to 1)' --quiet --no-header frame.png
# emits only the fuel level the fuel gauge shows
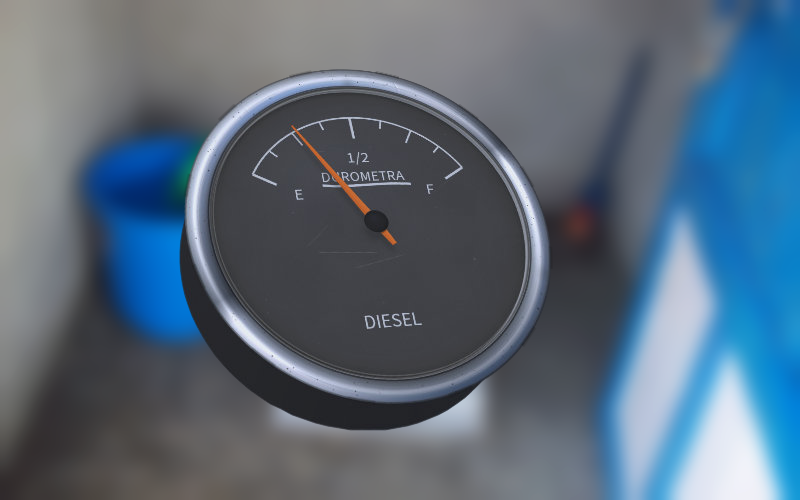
0.25
